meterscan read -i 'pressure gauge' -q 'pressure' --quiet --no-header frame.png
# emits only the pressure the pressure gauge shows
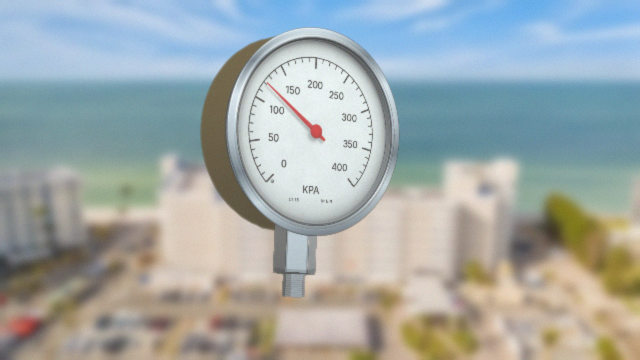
120 kPa
